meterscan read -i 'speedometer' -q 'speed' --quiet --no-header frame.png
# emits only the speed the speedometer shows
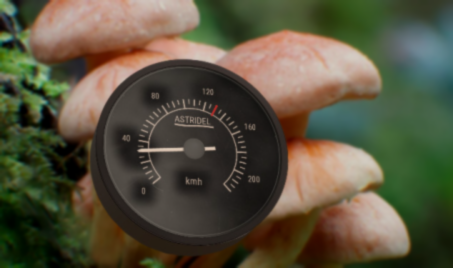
30 km/h
